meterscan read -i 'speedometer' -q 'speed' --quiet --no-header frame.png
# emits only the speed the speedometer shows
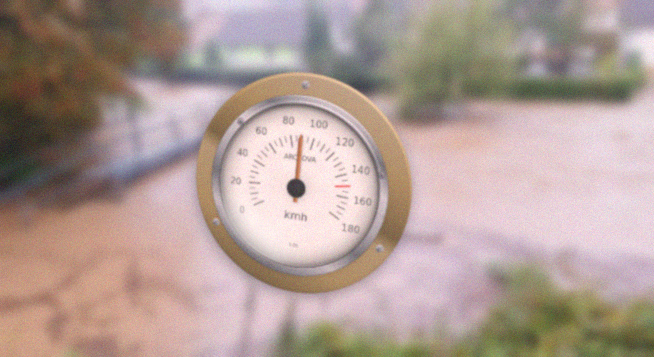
90 km/h
